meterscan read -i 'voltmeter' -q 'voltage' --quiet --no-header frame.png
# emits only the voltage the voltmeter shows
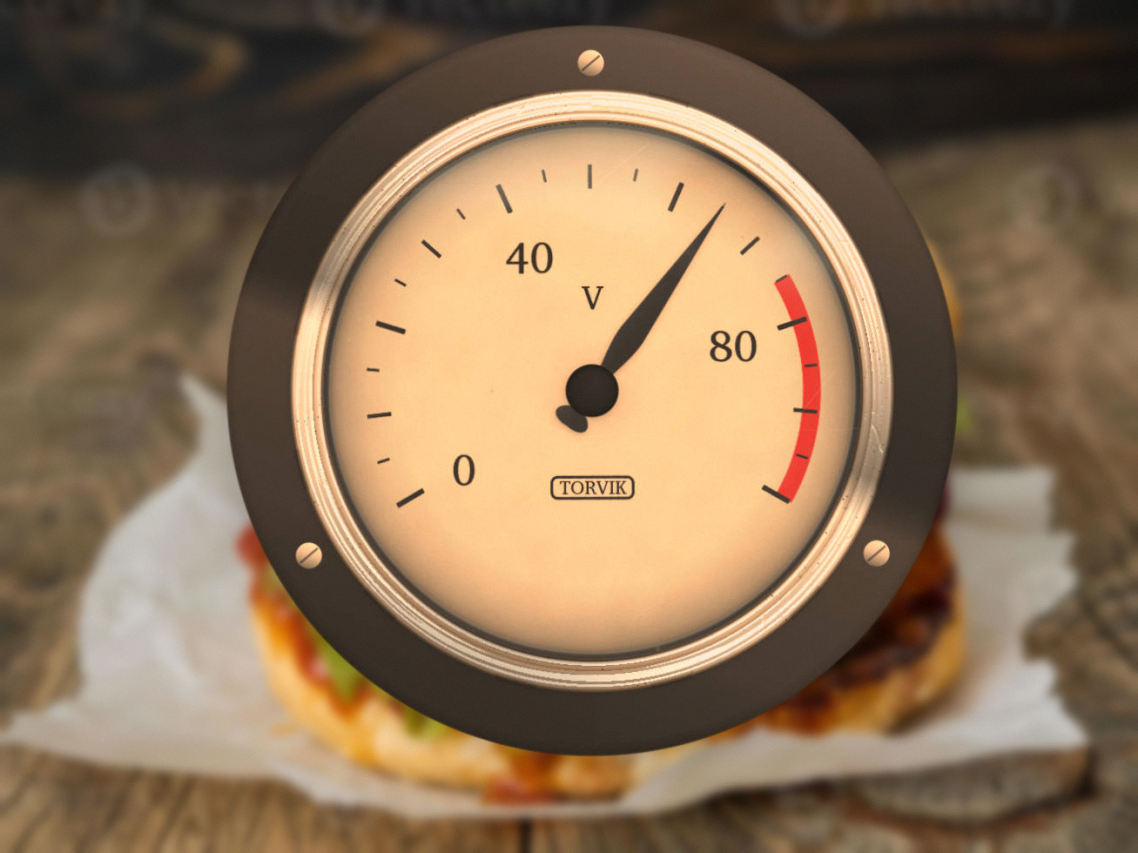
65 V
